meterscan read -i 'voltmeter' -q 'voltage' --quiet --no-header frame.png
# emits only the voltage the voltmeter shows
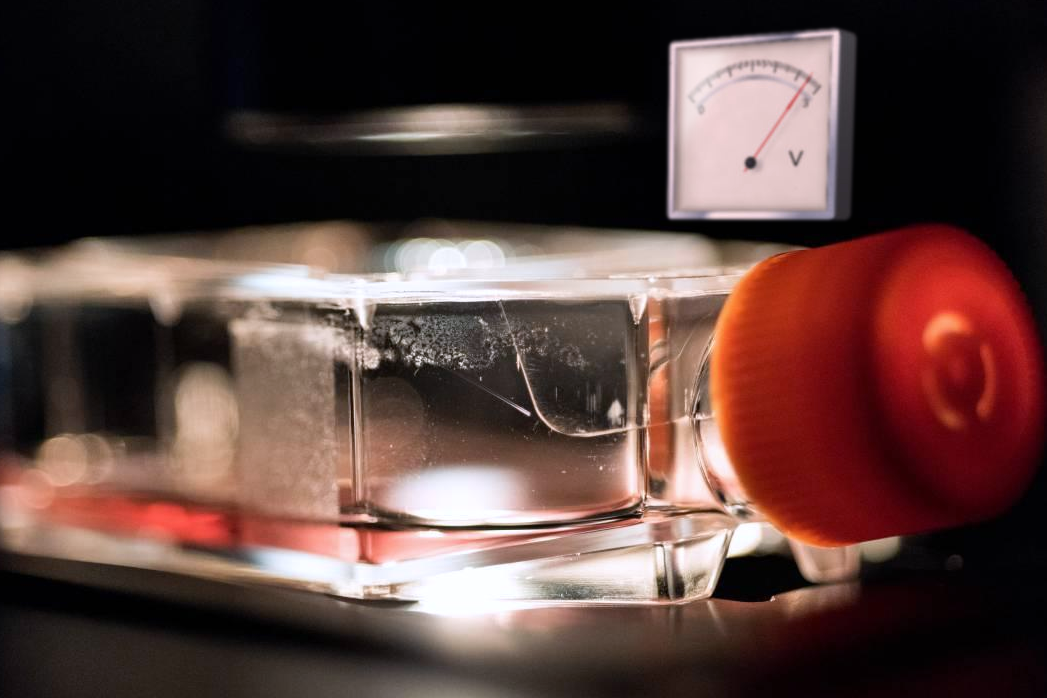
2.75 V
